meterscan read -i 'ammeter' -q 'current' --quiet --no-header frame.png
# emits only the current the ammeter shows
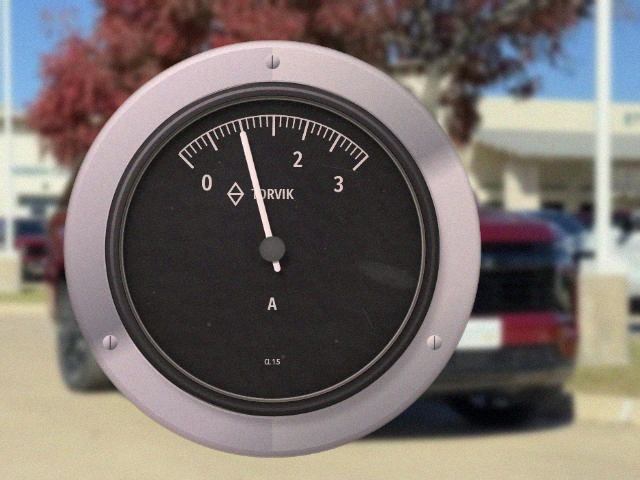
1 A
